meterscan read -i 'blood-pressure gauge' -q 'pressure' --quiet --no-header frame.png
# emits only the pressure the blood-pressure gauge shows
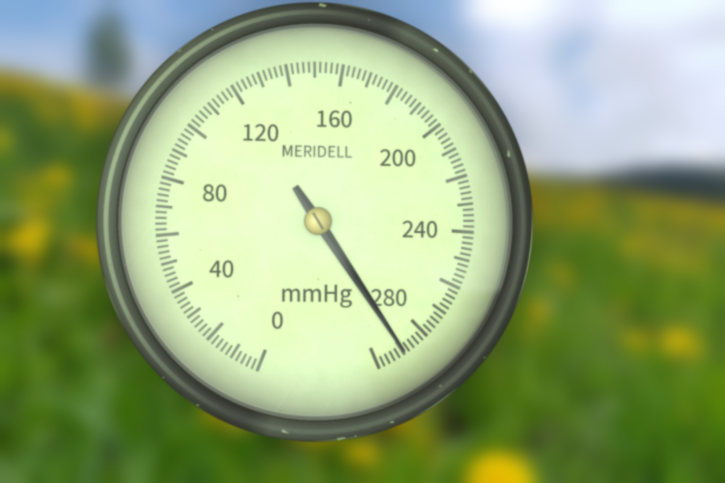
290 mmHg
